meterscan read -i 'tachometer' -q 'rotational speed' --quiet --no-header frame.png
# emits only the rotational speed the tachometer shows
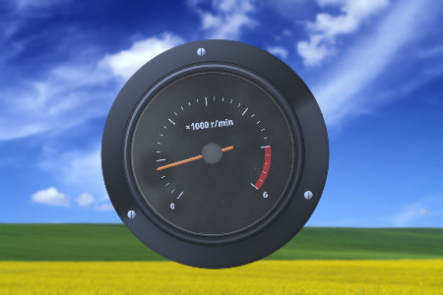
800 rpm
